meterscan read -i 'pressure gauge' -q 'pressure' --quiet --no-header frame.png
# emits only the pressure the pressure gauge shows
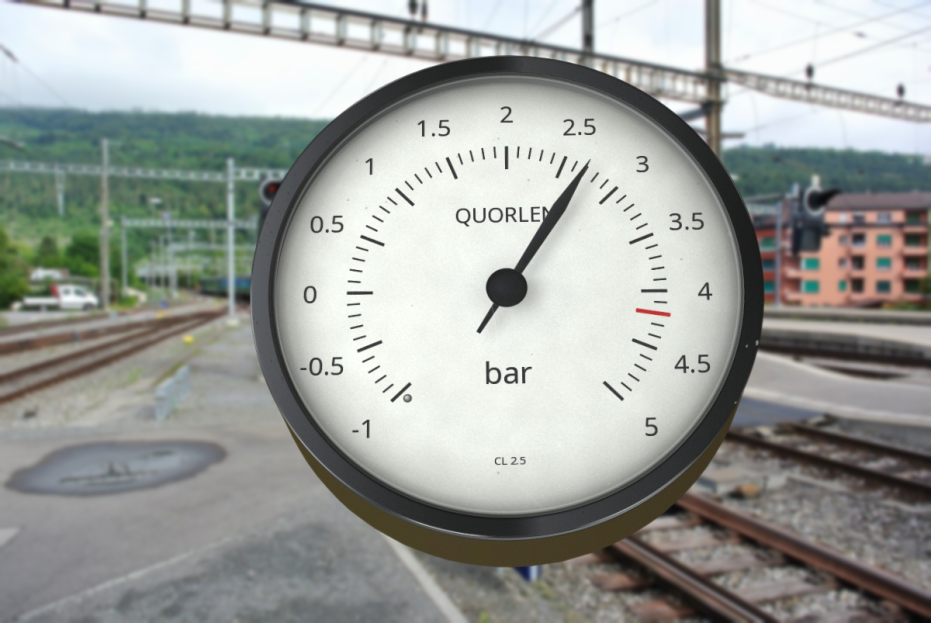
2.7 bar
